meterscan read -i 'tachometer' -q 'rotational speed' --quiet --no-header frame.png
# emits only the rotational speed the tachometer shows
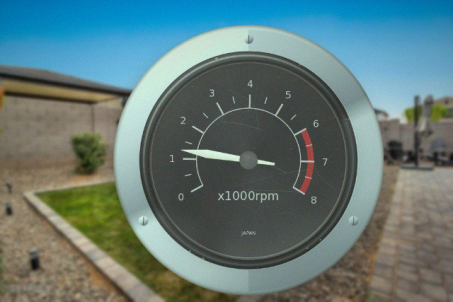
1250 rpm
